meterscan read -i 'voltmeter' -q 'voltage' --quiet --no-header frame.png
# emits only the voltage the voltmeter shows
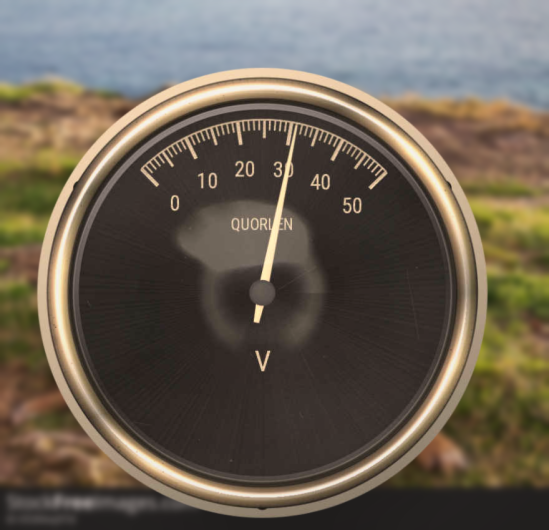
31 V
